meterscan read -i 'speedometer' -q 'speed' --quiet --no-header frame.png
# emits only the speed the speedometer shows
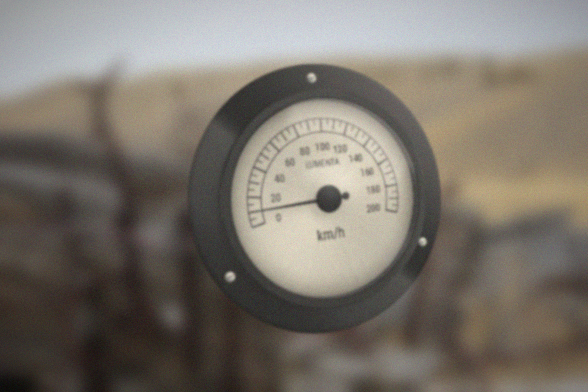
10 km/h
